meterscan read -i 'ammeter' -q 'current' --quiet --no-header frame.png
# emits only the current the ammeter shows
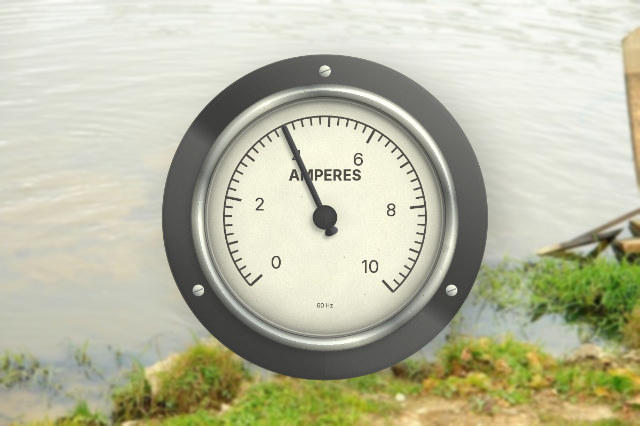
4 A
